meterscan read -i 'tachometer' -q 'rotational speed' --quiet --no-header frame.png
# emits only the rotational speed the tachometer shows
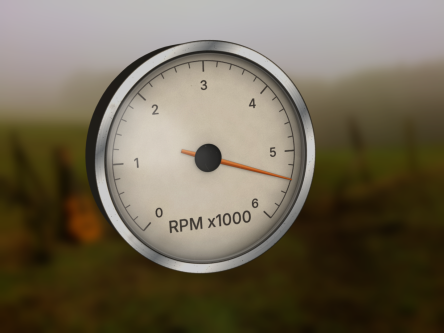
5400 rpm
